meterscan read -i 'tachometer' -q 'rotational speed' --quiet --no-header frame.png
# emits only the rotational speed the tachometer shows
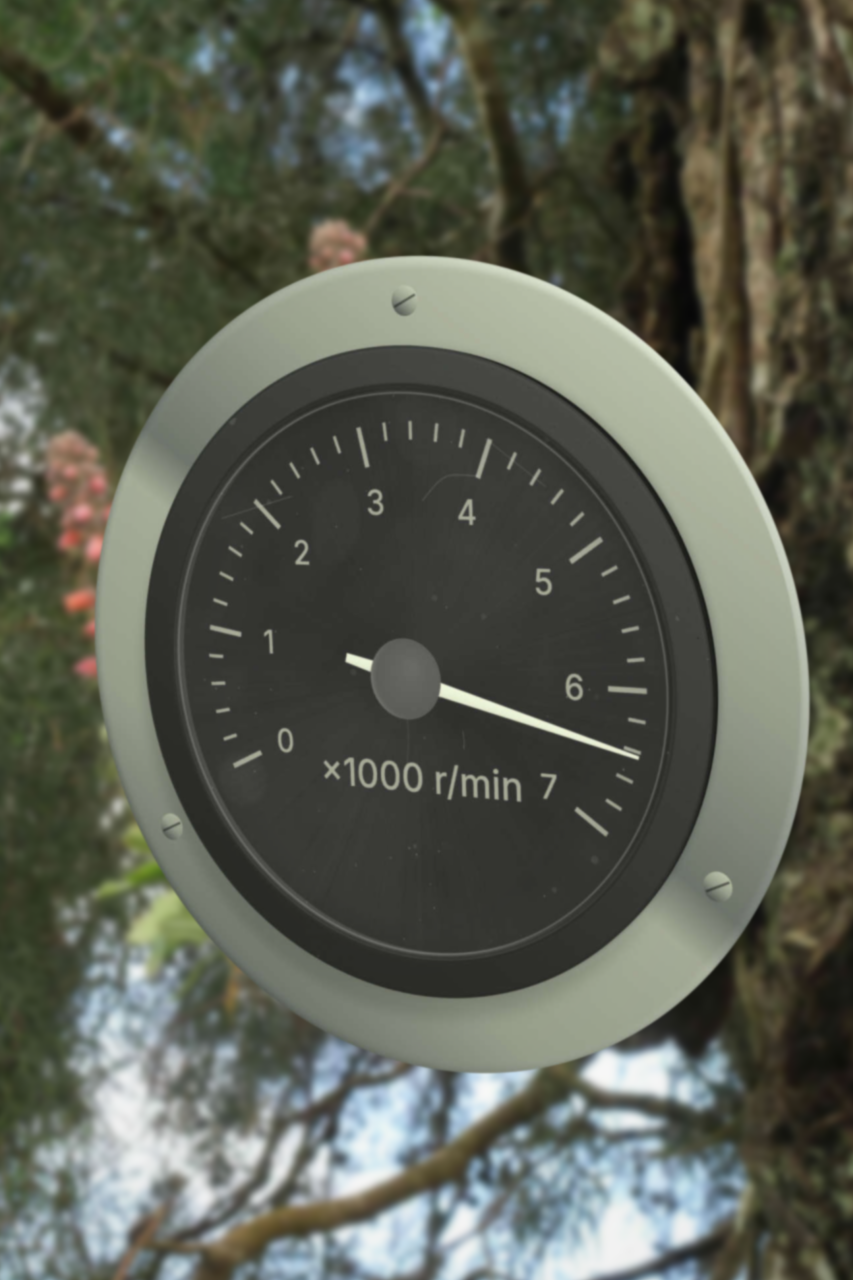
6400 rpm
